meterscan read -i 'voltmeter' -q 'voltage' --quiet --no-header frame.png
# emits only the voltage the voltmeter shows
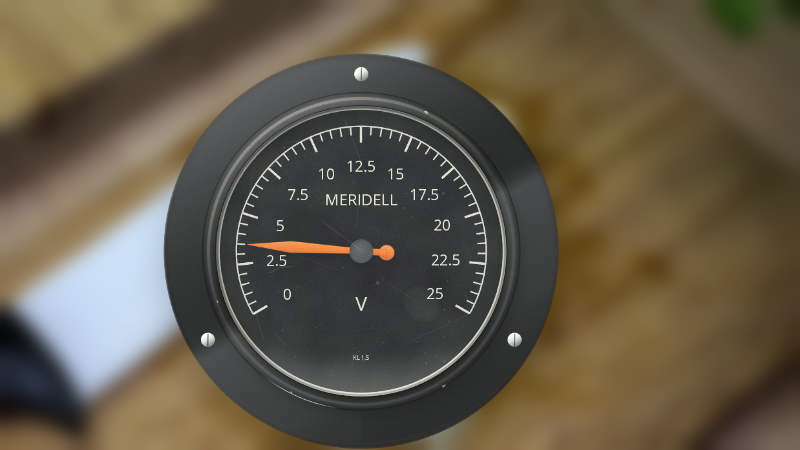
3.5 V
